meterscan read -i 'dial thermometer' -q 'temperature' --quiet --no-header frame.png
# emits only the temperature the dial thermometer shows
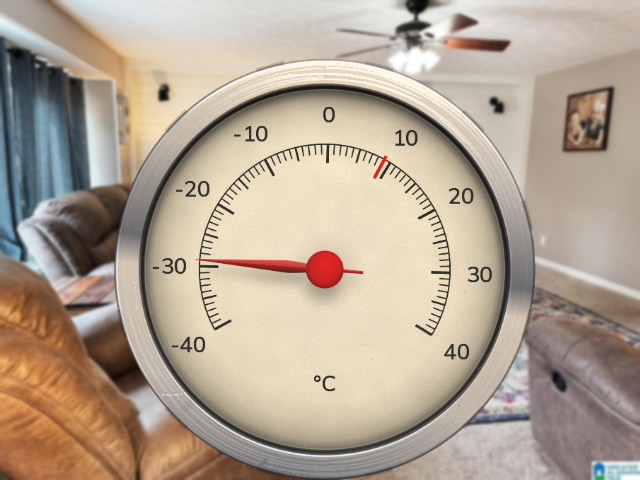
-29 °C
